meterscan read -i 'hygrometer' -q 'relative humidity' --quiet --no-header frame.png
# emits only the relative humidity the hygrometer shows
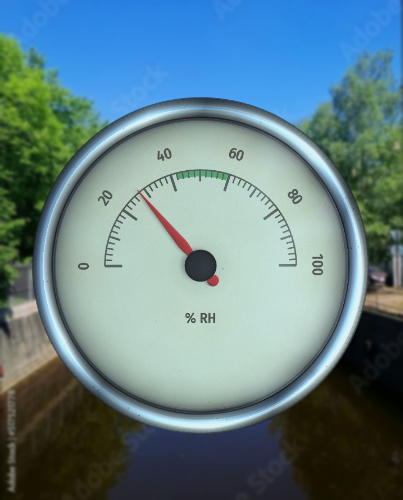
28 %
